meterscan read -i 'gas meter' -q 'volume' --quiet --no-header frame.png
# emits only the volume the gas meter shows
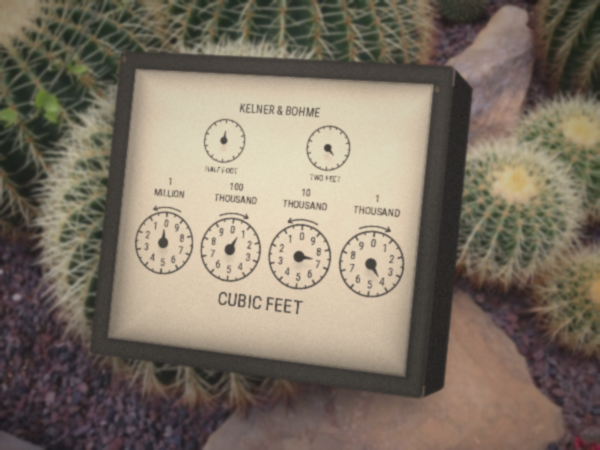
7400 ft³
